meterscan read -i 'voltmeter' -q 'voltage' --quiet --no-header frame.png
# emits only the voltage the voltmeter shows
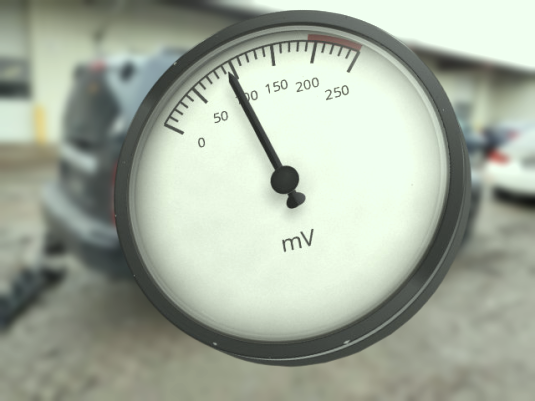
95 mV
